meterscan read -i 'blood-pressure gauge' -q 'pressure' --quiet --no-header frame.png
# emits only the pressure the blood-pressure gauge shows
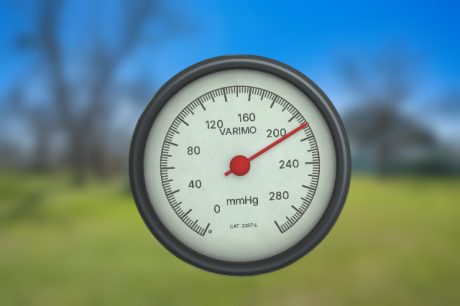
210 mmHg
